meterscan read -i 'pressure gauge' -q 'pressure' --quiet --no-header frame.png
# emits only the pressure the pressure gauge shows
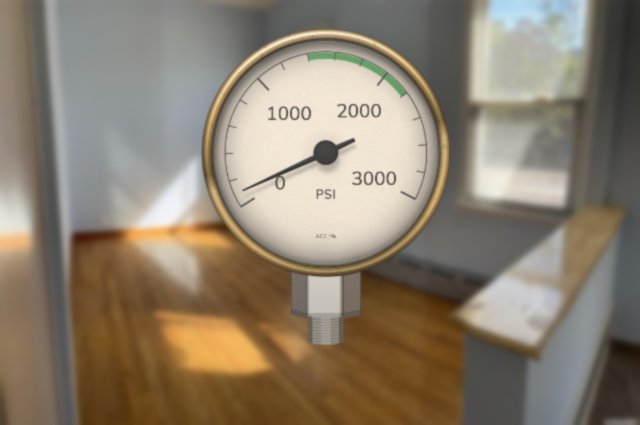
100 psi
